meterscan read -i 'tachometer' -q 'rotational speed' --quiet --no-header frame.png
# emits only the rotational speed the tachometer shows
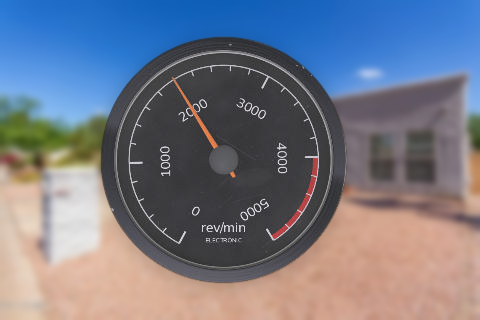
2000 rpm
